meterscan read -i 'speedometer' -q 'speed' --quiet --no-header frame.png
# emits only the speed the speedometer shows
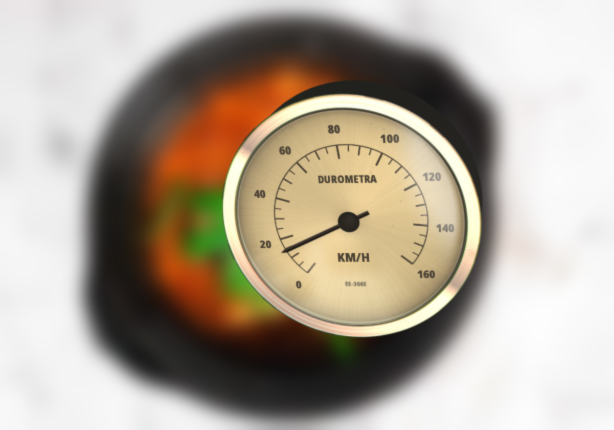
15 km/h
